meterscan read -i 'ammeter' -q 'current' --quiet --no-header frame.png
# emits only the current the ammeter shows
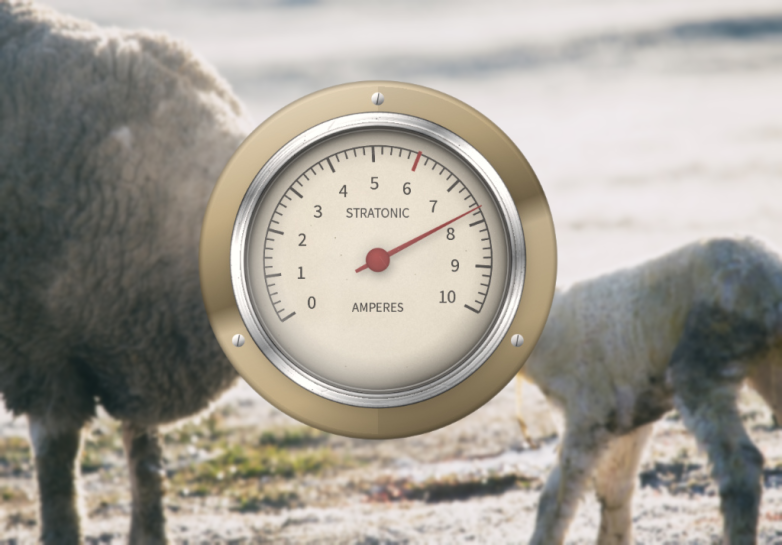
7.7 A
